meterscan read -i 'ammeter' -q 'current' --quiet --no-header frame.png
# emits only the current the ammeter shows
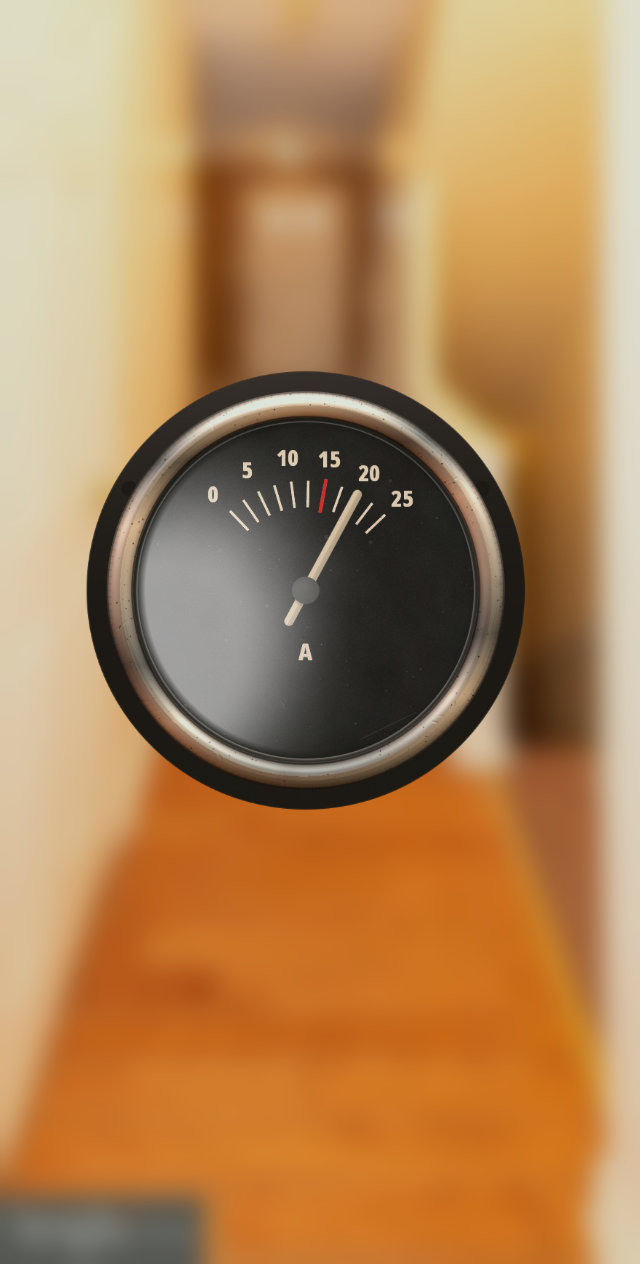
20 A
